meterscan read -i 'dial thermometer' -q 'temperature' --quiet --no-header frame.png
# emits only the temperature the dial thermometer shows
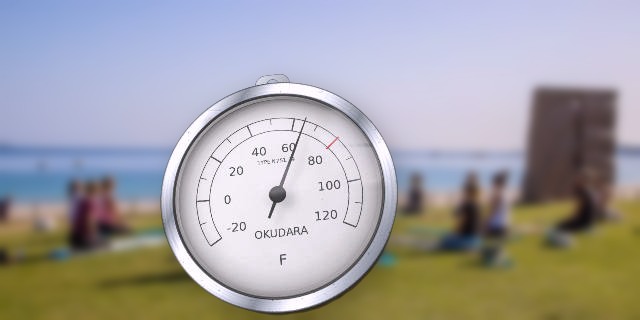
65 °F
